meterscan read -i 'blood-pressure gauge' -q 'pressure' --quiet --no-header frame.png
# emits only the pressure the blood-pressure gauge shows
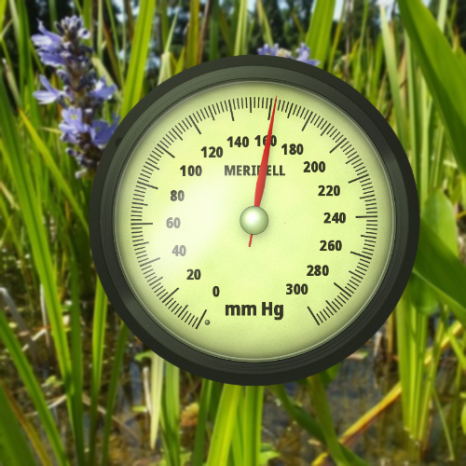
162 mmHg
